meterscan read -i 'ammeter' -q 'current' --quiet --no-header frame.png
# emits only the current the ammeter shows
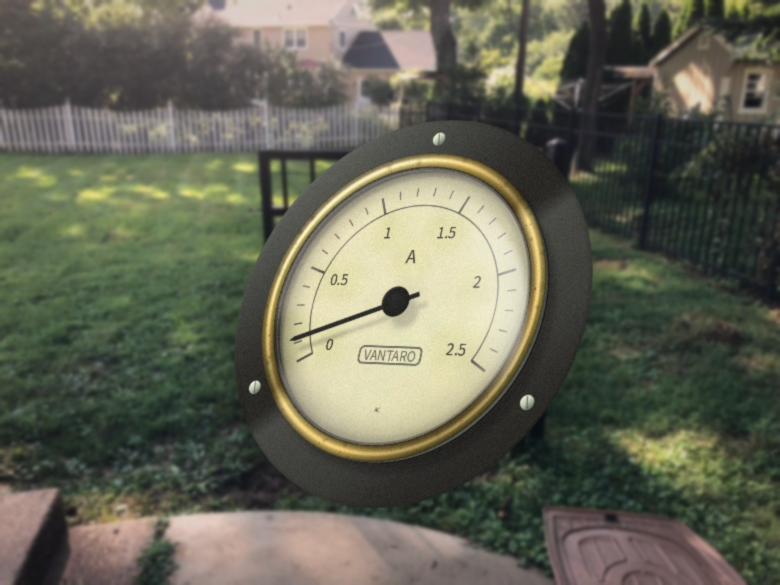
0.1 A
